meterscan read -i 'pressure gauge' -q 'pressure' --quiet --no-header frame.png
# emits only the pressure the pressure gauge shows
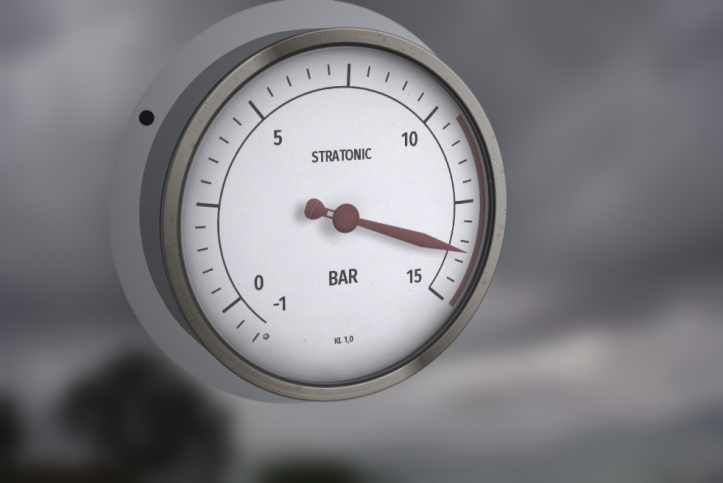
13.75 bar
